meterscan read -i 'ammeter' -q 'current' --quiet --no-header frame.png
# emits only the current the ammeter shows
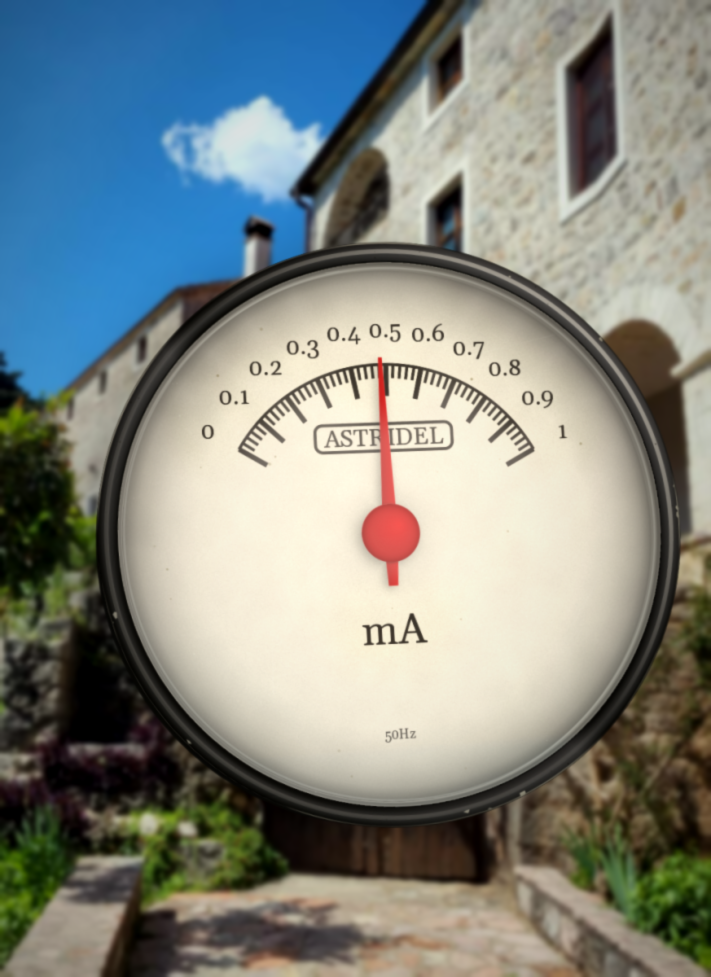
0.48 mA
